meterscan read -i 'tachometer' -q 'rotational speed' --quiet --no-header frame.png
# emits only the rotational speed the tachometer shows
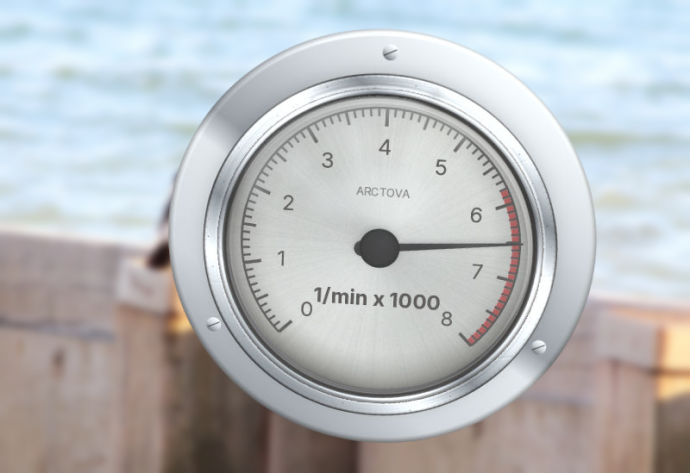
6500 rpm
